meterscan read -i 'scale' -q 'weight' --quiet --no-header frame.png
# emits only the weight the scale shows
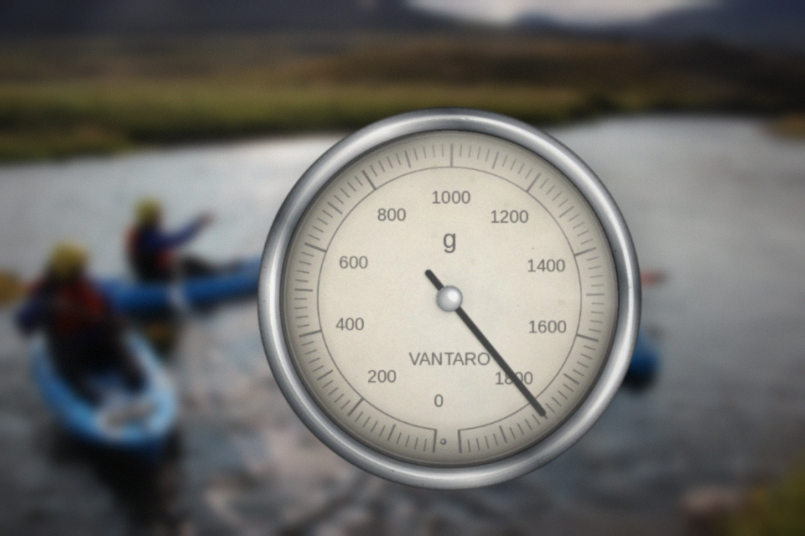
1800 g
